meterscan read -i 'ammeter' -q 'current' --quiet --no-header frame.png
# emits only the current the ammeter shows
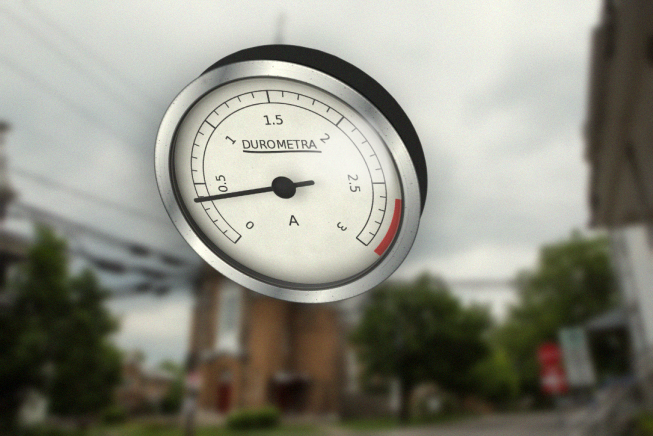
0.4 A
